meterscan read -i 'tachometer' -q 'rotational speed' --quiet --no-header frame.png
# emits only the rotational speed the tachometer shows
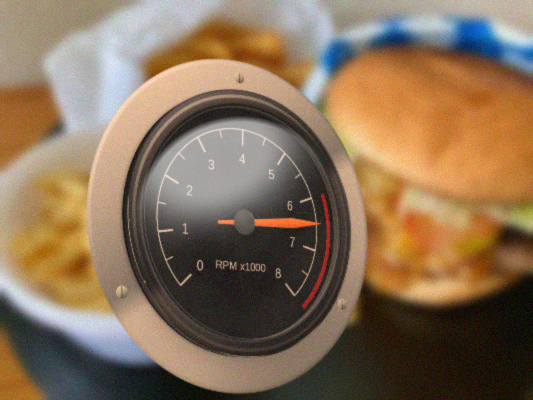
6500 rpm
